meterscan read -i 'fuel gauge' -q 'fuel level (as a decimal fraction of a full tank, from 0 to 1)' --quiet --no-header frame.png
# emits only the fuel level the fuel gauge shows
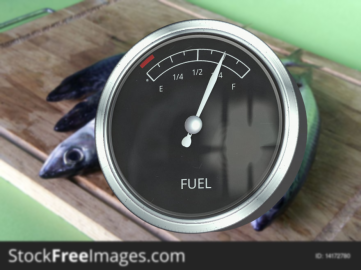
0.75
